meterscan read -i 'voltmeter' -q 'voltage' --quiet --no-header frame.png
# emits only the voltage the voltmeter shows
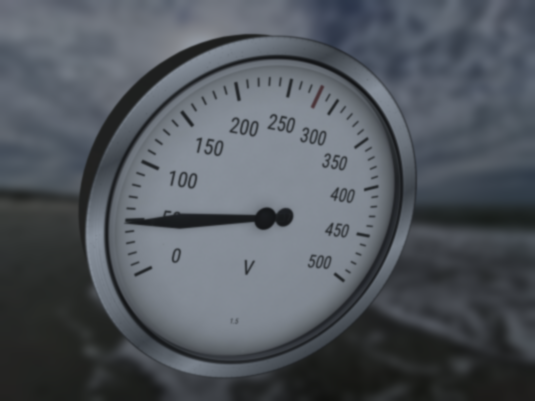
50 V
